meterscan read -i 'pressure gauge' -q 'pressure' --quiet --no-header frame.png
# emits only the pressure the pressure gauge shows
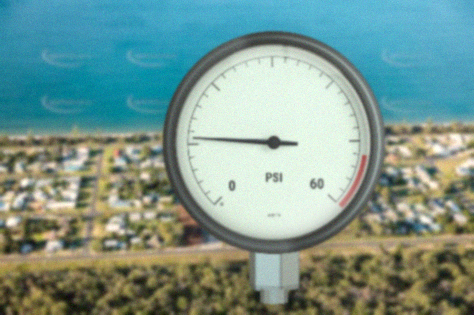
11 psi
